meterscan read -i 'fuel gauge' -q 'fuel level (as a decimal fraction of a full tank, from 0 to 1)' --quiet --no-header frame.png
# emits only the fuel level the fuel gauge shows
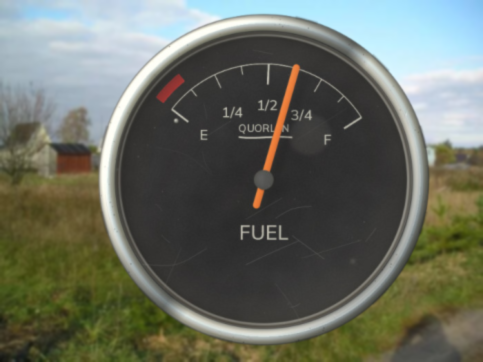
0.625
